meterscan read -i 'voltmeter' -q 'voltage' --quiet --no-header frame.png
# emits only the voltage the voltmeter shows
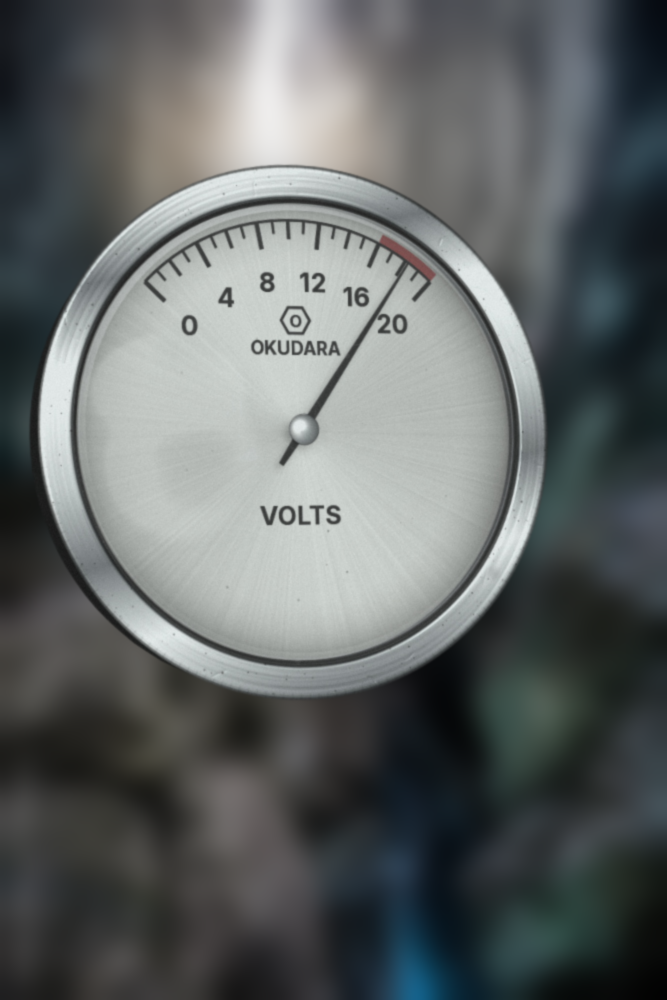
18 V
